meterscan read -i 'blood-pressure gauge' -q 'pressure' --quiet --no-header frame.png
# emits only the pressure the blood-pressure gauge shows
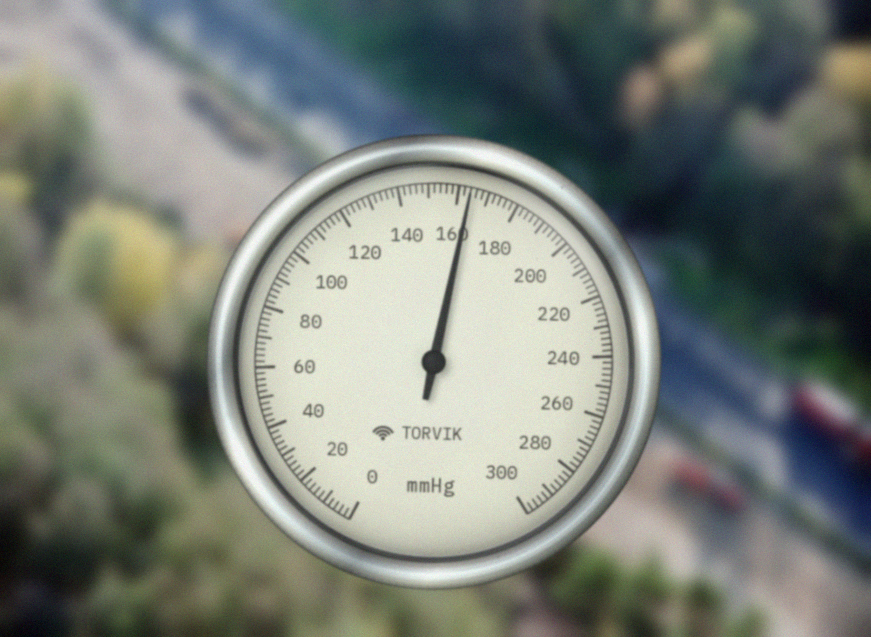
164 mmHg
